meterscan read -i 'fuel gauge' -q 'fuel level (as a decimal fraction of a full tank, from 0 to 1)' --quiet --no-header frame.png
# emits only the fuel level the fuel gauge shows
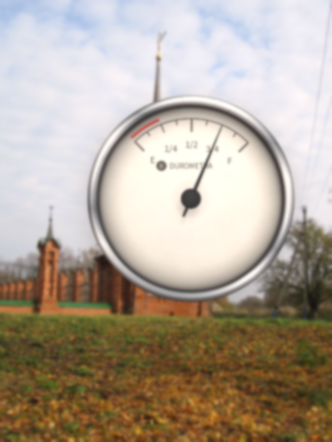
0.75
